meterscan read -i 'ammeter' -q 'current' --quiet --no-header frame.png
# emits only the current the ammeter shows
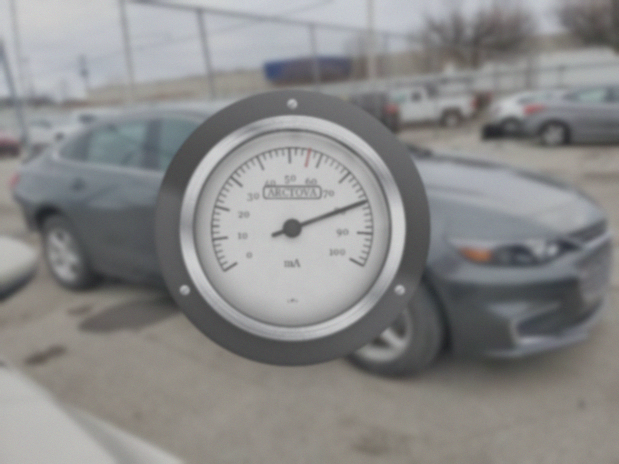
80 mA
